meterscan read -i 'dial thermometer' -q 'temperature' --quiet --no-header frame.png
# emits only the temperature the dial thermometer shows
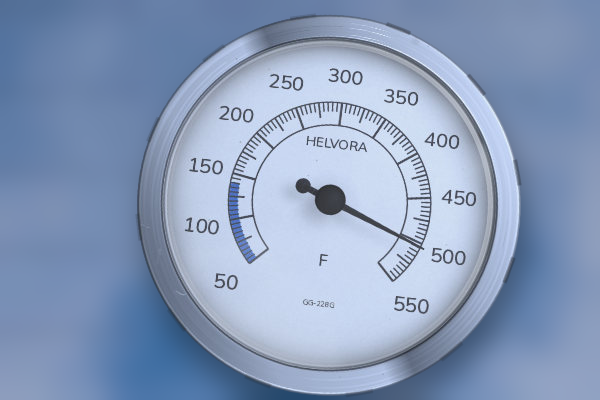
505 °F
